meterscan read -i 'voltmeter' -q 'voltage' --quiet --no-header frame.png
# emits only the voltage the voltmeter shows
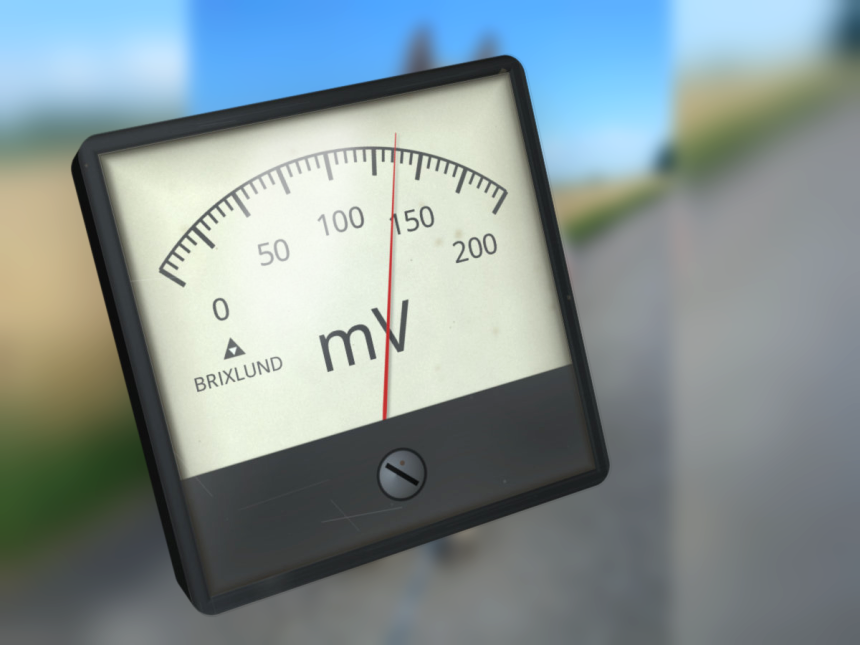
135 mV
